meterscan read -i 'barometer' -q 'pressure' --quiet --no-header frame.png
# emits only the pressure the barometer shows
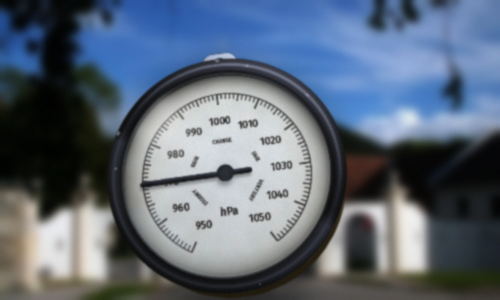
970 hPa
